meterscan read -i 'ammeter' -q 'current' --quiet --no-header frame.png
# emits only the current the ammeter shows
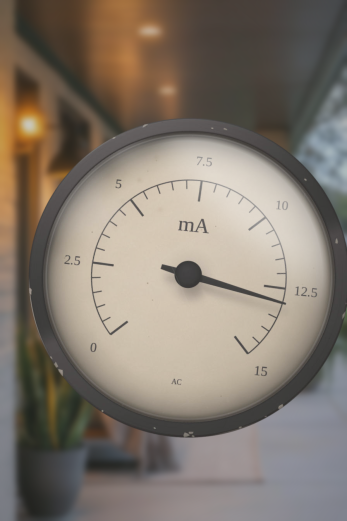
13 mA
